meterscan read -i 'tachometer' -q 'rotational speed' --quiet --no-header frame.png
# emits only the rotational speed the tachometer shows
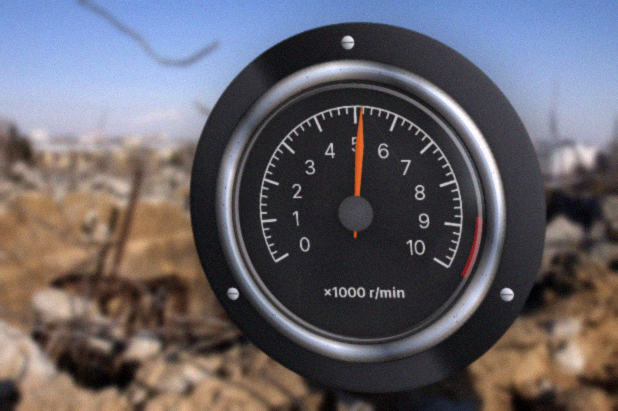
5200 rpm
